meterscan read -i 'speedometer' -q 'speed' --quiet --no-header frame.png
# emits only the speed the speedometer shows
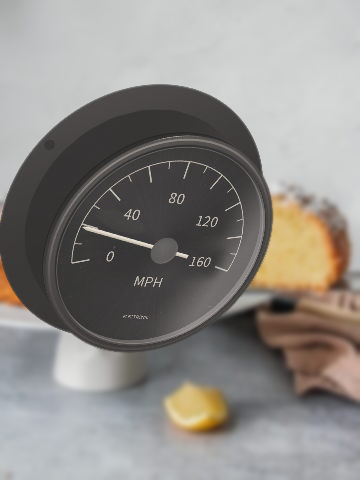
20 mph
